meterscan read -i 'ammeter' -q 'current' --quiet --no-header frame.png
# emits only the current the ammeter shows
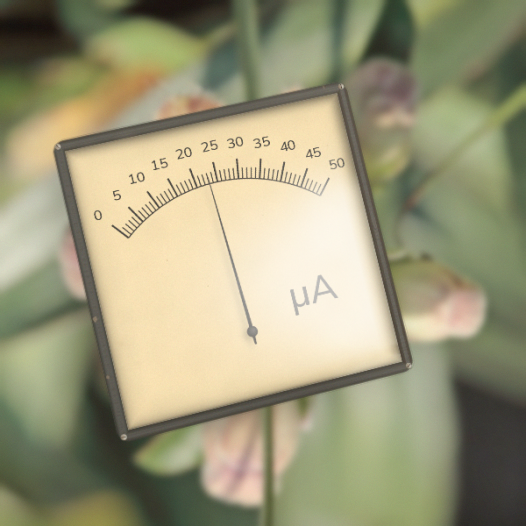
23 µA
